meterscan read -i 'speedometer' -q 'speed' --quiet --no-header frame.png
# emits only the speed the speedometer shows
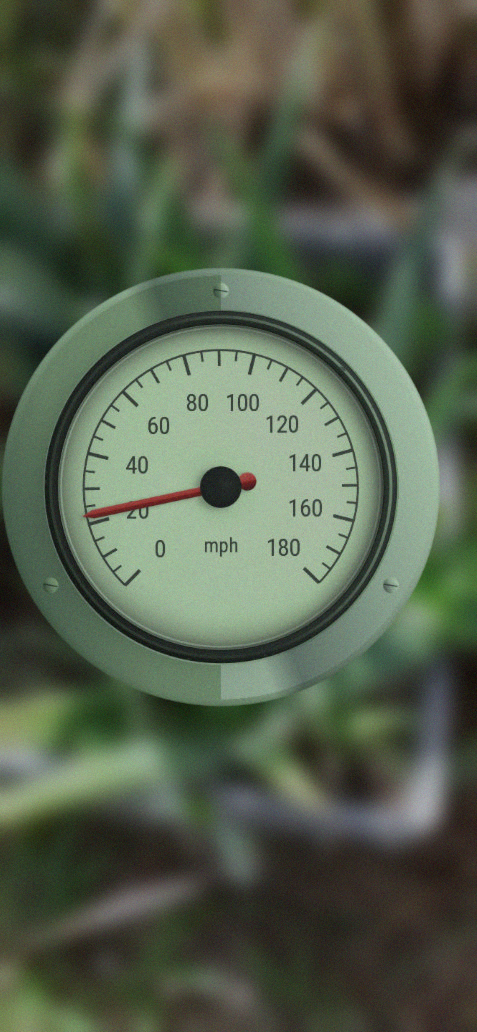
22.5 mph
